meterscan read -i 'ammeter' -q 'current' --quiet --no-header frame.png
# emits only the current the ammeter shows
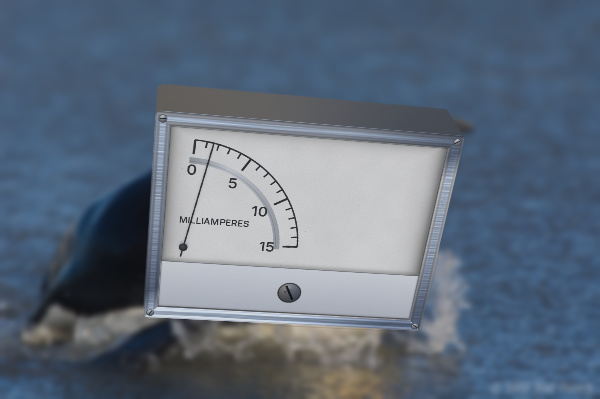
1.5 mA
